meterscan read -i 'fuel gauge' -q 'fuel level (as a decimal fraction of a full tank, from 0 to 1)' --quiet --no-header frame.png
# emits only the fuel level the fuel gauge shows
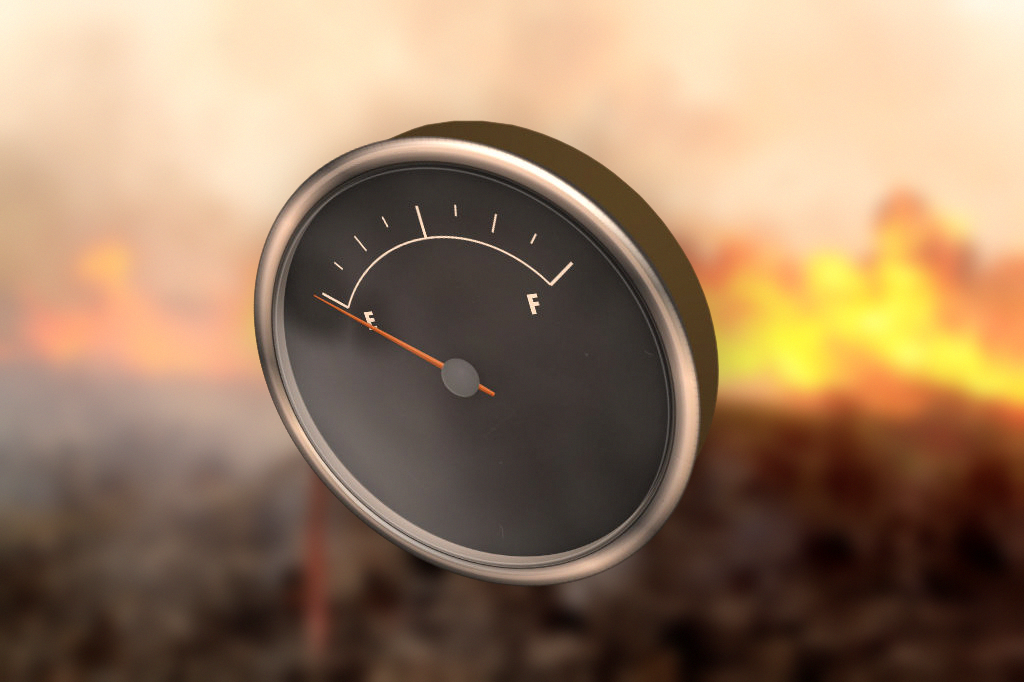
0
